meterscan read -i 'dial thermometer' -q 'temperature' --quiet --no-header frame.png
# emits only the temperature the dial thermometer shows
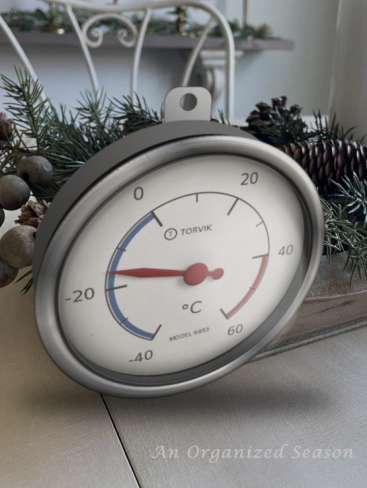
-15 °C
